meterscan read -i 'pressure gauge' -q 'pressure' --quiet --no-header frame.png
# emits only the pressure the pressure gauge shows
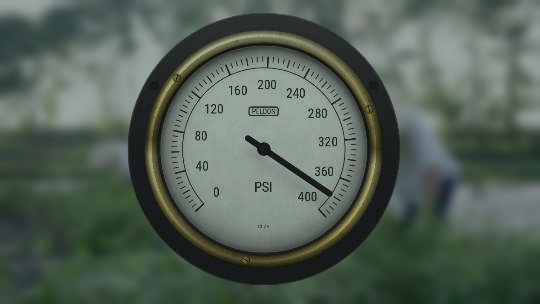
380 psi
